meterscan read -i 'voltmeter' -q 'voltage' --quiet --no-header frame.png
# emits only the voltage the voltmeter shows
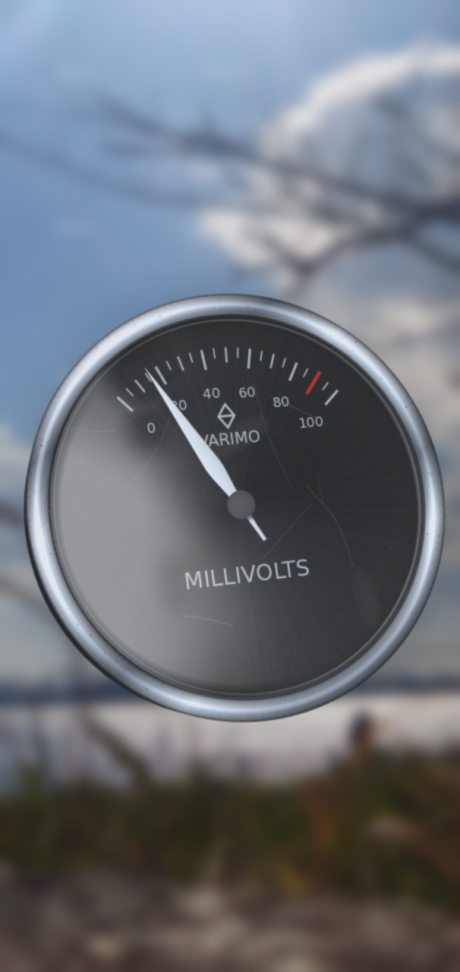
15 mV
